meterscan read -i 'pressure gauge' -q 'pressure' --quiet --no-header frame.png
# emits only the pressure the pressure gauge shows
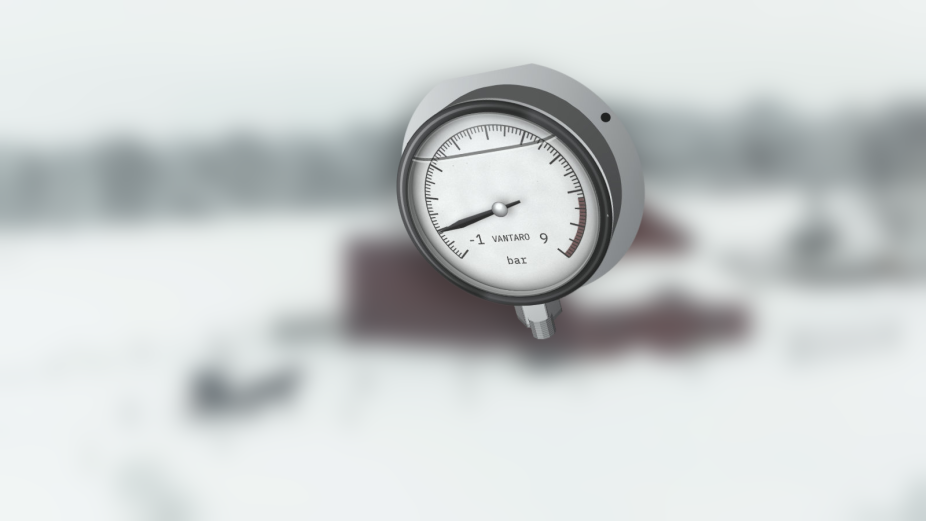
0 bar
